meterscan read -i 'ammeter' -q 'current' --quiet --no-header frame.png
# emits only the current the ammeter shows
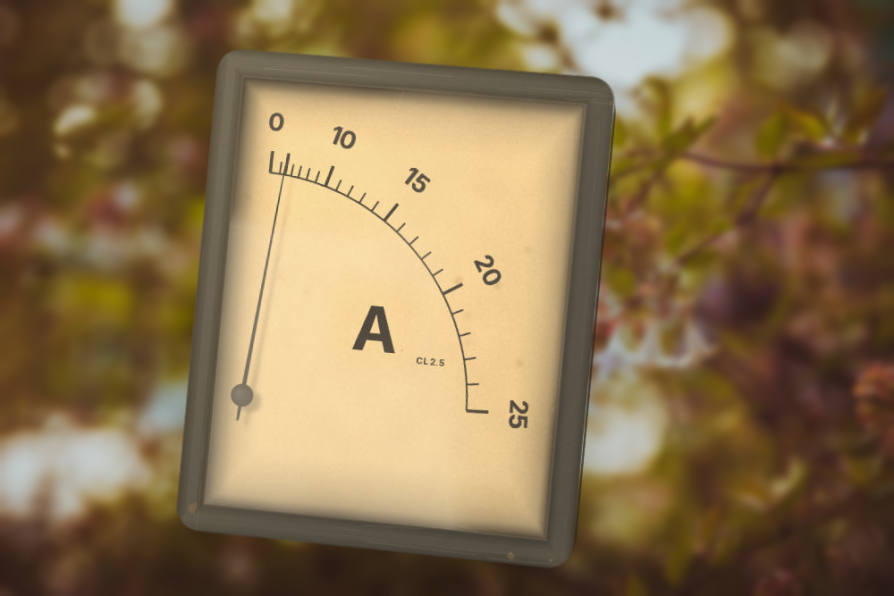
5 A
